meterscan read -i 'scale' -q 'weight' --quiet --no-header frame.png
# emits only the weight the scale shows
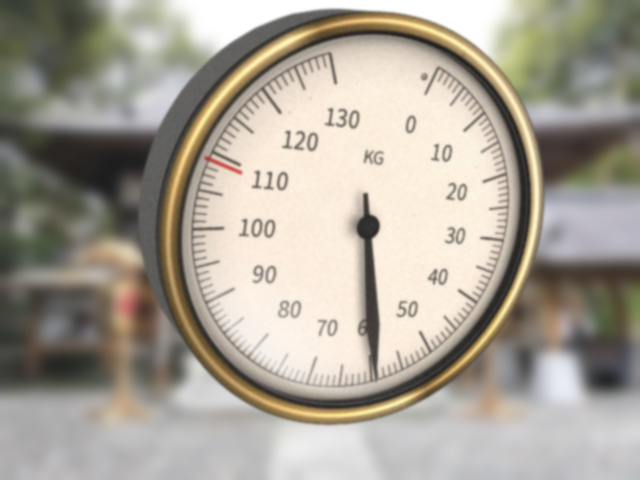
60 kg
